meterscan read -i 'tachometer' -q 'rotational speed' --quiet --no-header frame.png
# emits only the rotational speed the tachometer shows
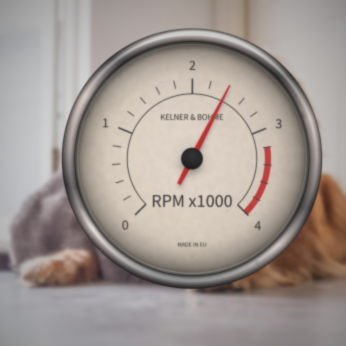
2400 rpm
